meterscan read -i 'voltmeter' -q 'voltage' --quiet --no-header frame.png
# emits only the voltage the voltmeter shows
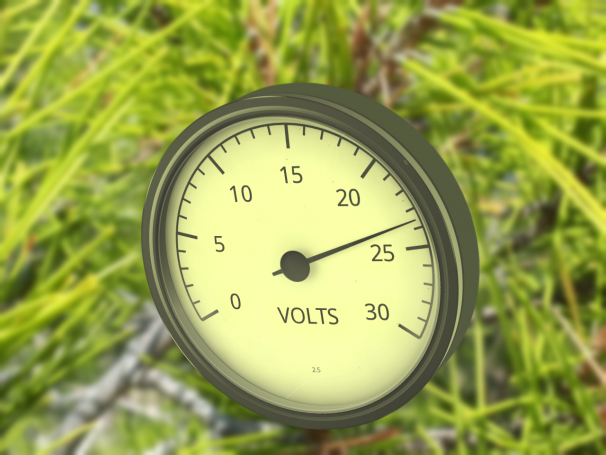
23.5 V
